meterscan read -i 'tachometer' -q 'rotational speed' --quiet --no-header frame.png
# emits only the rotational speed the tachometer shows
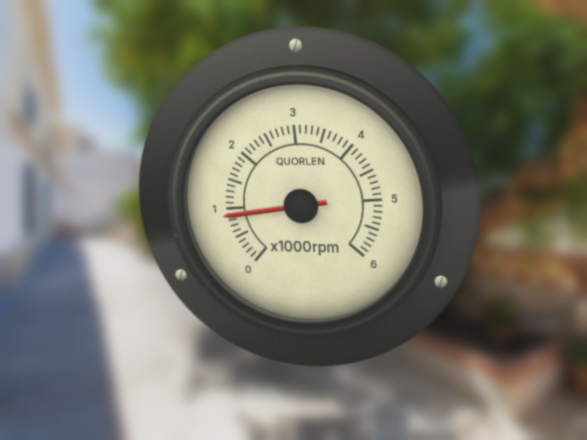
900 rpm
